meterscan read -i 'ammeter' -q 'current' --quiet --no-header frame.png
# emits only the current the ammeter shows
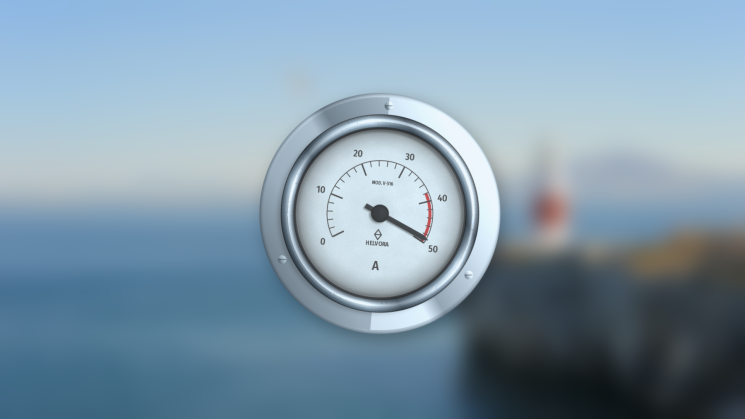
49 A
